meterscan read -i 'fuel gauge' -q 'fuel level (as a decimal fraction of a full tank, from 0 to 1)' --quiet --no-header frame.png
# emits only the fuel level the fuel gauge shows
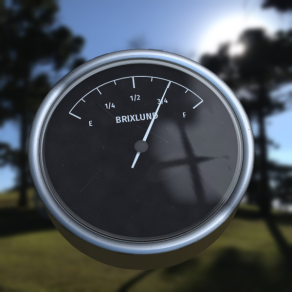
0.75
